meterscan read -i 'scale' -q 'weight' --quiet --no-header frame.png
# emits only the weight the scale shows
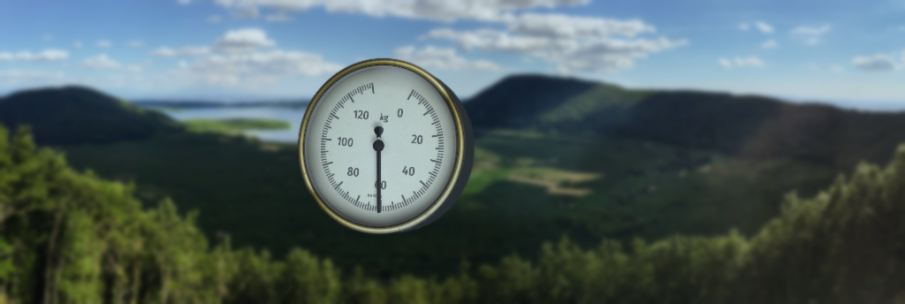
60 kg
